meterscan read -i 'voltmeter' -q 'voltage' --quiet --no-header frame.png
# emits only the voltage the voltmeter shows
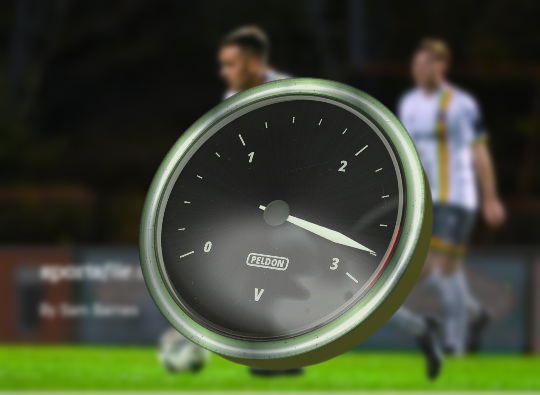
2.8 V
